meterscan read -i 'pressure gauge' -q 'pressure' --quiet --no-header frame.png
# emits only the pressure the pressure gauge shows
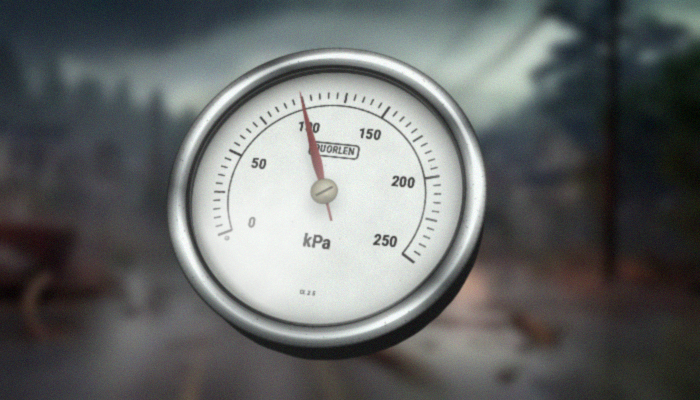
100 kPa
